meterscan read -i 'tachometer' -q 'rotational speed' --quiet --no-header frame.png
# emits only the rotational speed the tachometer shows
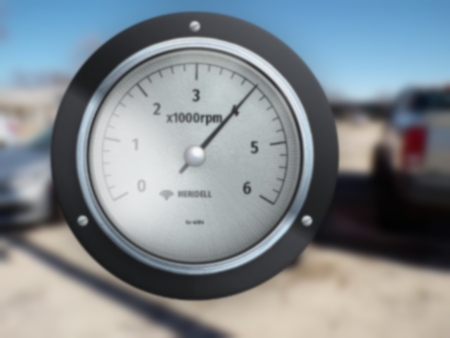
4000 rpm
